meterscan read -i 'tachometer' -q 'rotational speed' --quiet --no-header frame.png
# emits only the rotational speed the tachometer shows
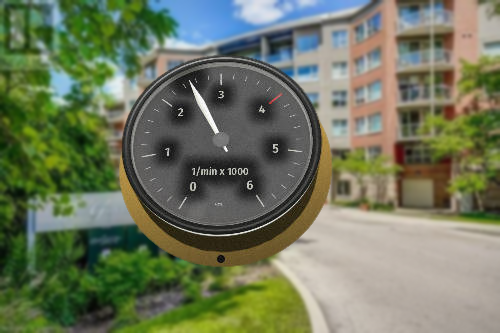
2500 rpm
